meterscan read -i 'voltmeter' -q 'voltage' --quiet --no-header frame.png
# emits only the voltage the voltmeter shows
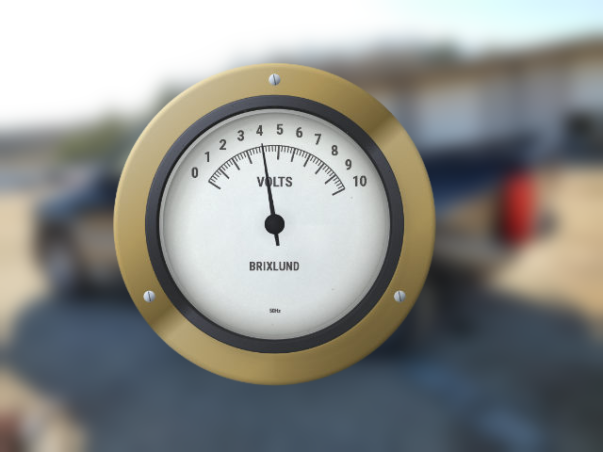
4 V
